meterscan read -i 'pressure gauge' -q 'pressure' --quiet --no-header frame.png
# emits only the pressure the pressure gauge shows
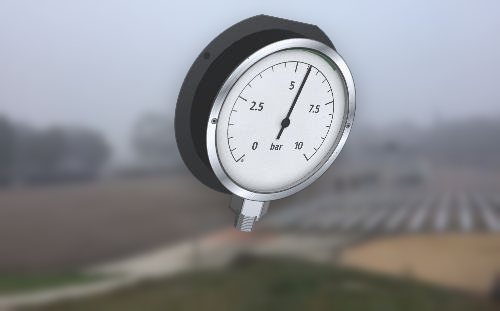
5.5 bar
